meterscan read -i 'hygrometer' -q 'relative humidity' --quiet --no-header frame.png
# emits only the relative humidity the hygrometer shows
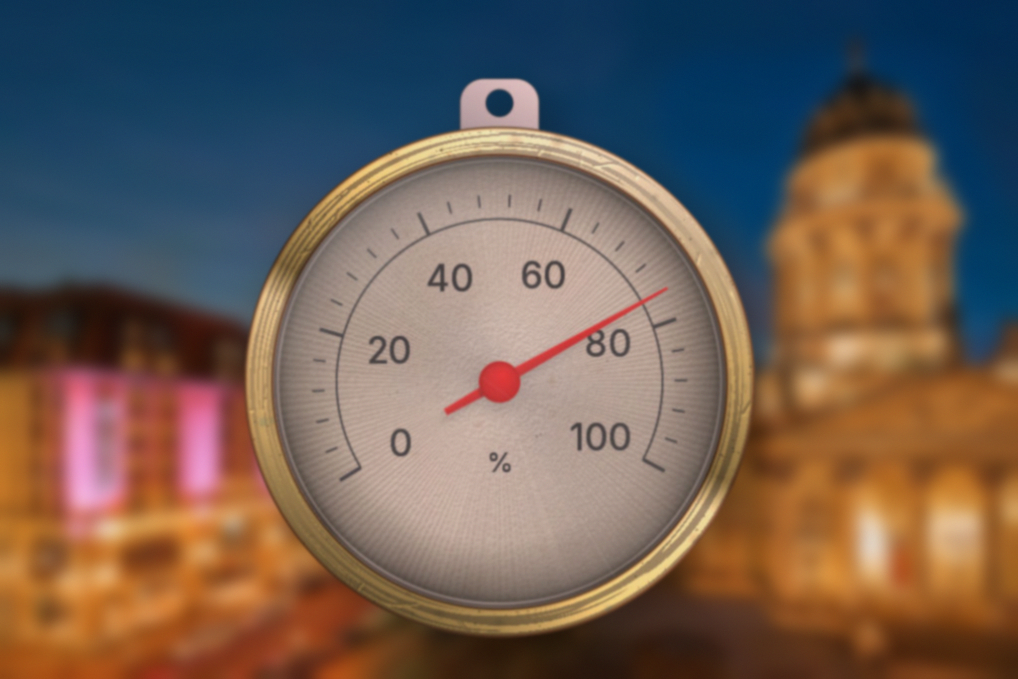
76 %
